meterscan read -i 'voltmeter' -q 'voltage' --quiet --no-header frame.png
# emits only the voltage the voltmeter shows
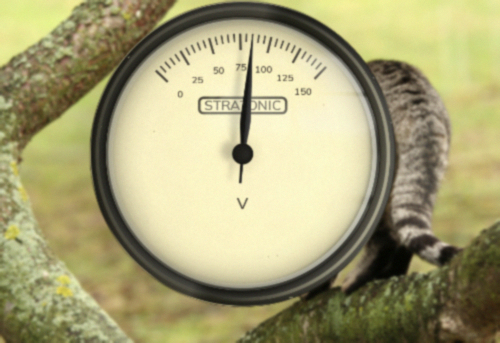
85 V
